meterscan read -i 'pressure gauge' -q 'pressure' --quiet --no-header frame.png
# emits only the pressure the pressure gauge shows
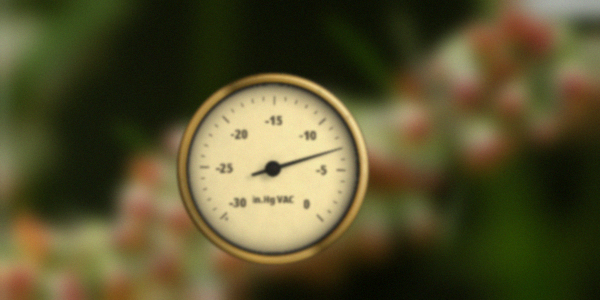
-7 inHg
